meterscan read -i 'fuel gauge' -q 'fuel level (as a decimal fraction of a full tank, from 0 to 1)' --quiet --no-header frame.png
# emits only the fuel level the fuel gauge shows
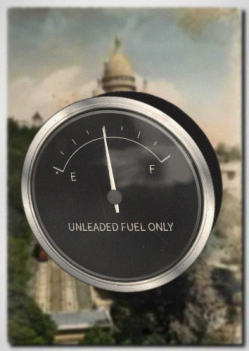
0.5
